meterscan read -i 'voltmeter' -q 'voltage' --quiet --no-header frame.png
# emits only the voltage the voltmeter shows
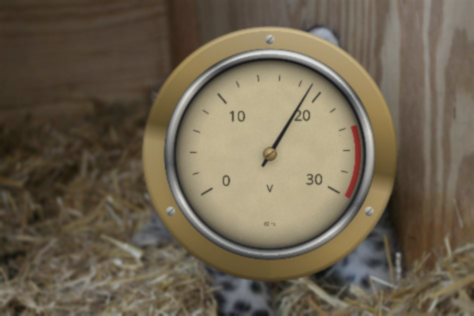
19 V
